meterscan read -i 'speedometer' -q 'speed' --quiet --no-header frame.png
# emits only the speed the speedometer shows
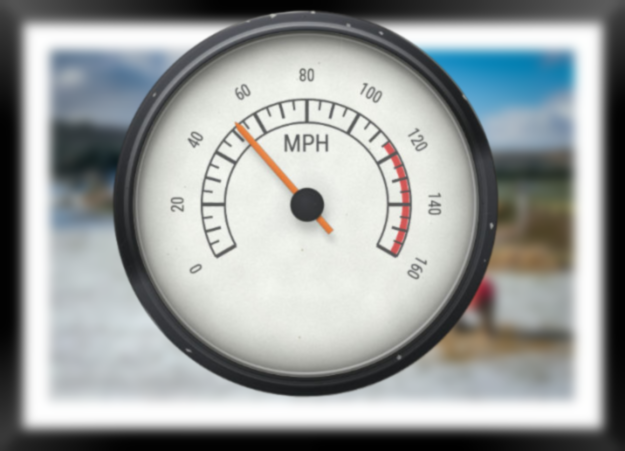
52.5 mph
